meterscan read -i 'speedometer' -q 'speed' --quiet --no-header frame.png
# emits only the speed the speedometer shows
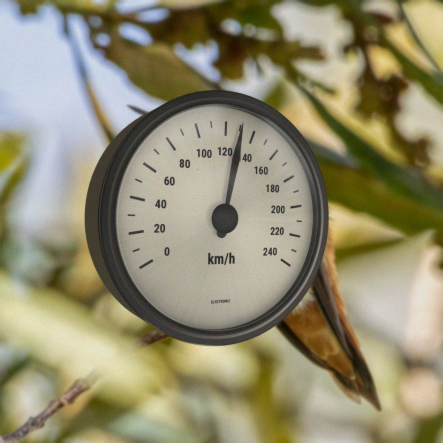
130 km/h
